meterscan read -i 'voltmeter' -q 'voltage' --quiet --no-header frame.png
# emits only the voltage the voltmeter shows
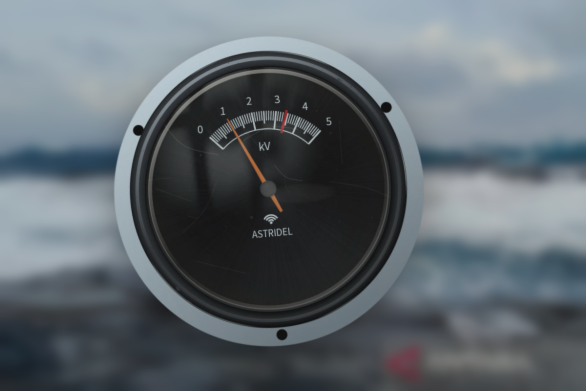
1 kV
